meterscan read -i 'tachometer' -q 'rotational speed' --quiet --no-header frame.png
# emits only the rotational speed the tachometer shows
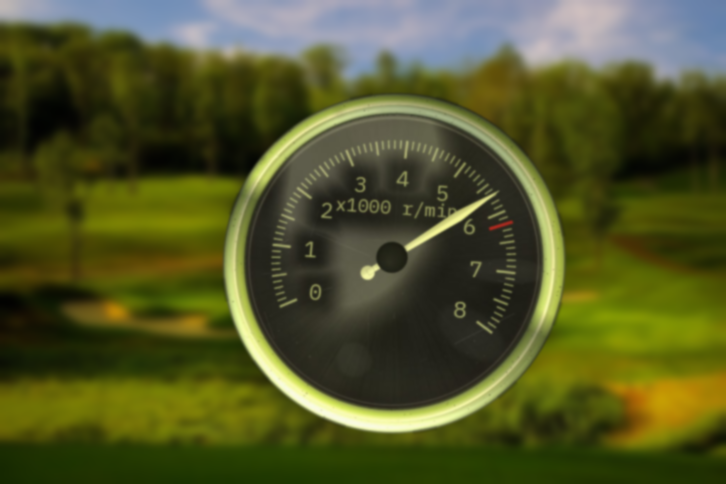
5700 rpm
